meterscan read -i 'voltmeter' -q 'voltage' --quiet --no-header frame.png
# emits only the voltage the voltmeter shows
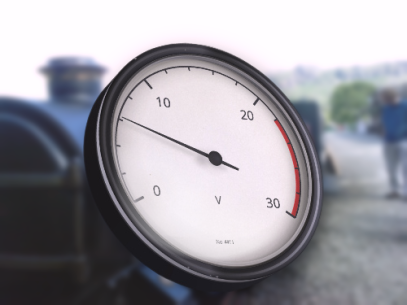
6 V
